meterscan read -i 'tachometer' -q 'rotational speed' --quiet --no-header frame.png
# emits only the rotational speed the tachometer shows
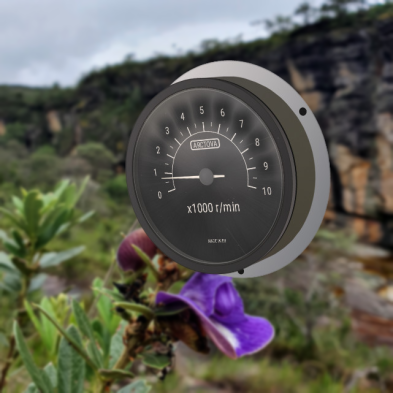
750 rpm
